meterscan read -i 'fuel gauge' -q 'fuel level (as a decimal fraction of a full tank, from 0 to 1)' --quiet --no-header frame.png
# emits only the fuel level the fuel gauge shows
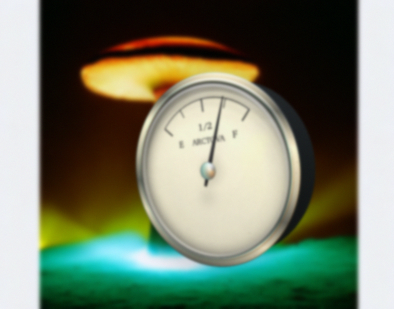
0.75
